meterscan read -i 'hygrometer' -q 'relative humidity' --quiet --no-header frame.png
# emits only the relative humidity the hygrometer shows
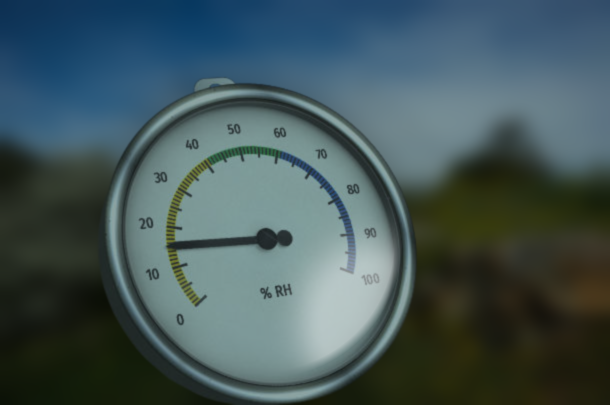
15 %
